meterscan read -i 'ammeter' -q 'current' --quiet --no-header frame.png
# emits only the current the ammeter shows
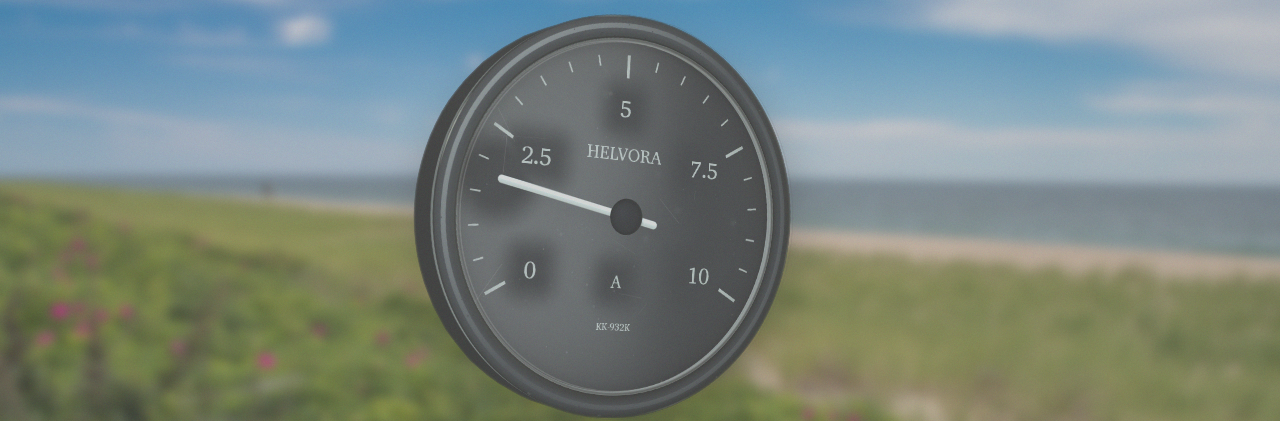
1.75 A
